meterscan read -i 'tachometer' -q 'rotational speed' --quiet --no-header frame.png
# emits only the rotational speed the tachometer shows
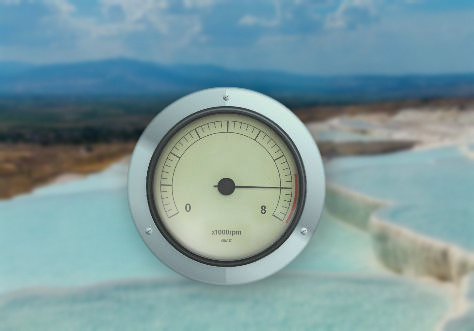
7000 rpm
